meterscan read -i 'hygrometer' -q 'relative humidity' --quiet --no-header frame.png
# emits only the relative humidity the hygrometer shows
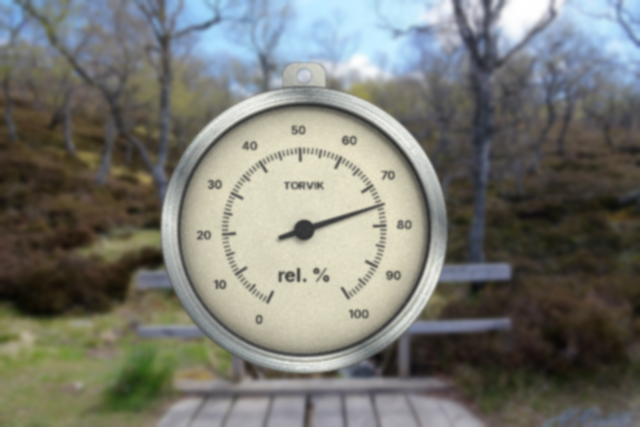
75 %
